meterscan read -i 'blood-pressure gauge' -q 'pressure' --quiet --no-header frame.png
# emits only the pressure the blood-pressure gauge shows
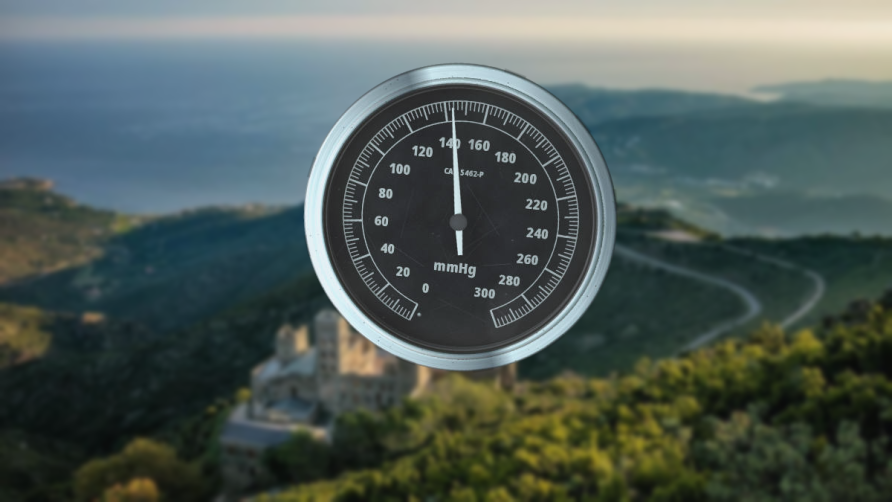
144 mmHg
